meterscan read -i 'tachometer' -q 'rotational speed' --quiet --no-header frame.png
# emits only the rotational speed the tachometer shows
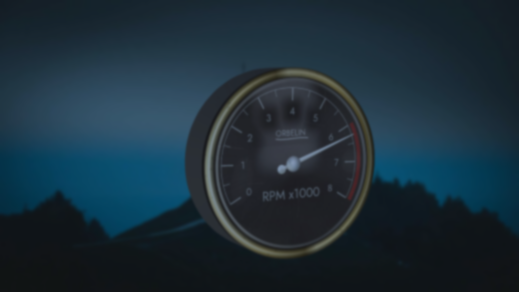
6250 rpm
